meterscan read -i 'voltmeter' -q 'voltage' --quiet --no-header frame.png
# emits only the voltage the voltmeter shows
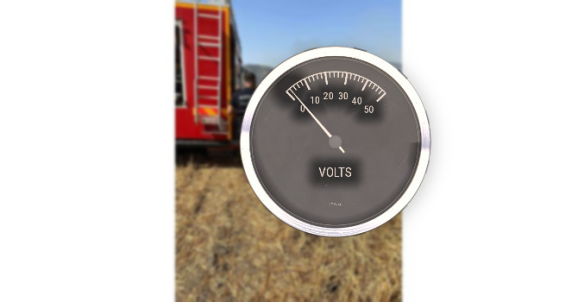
2 V
